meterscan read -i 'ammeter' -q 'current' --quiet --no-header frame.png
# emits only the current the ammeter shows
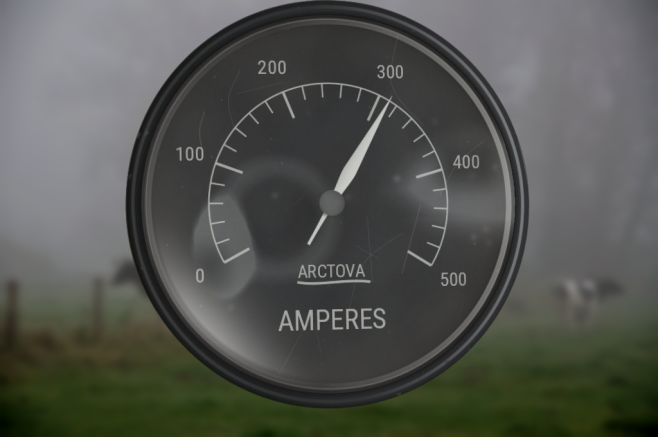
310 A
